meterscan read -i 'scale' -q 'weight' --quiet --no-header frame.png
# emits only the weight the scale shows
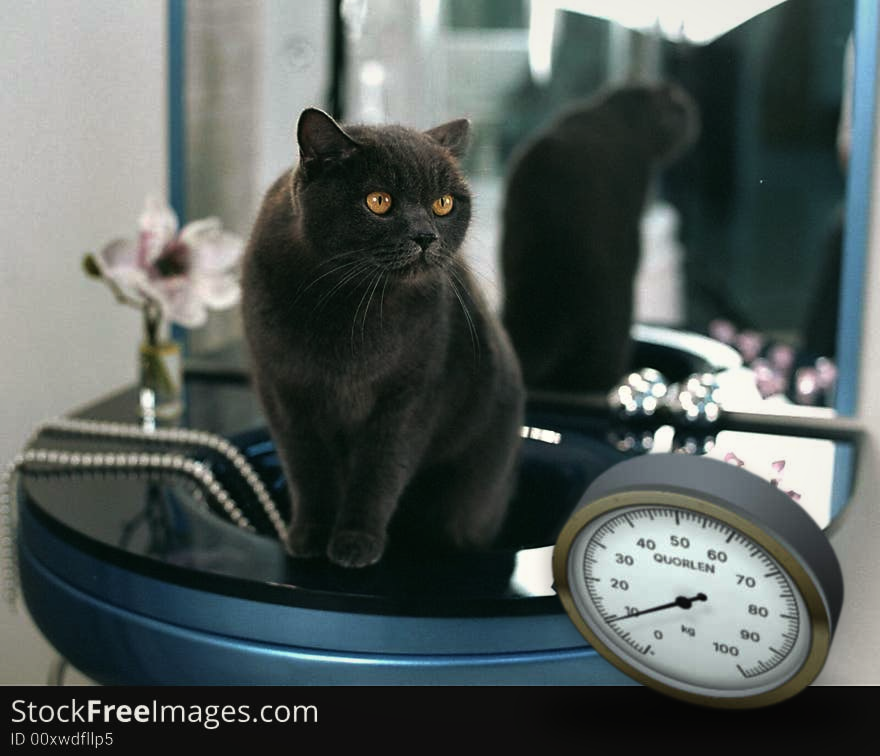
10 kg
